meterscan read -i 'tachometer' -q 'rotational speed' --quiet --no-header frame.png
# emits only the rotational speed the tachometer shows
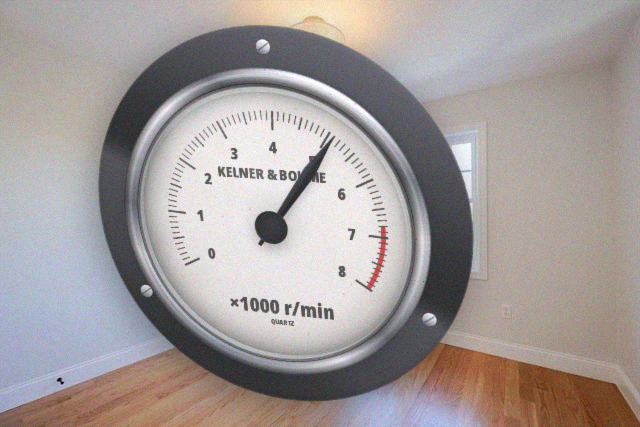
5100 rpm
